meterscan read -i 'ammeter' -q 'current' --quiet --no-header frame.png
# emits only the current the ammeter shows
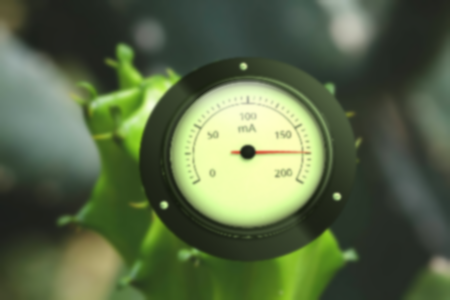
175 mA
